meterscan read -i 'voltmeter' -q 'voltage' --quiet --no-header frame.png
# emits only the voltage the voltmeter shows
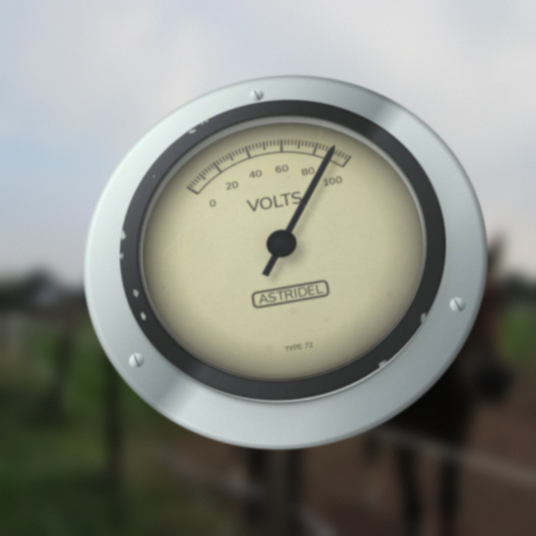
90 V
